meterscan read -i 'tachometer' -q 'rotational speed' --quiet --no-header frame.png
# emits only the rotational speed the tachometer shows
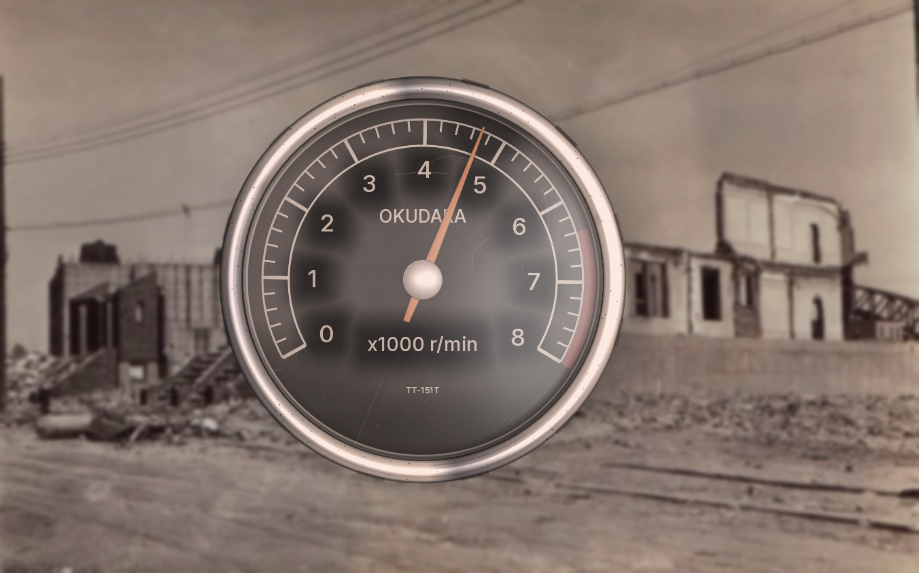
4700 rpm
